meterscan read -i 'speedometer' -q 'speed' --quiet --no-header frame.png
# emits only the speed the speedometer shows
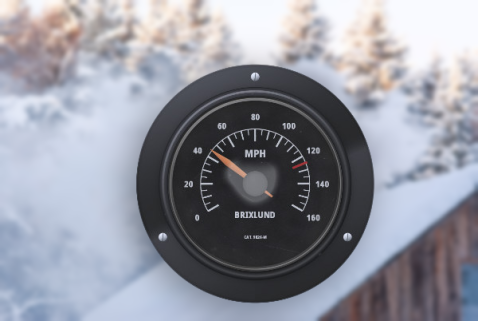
45 mph
